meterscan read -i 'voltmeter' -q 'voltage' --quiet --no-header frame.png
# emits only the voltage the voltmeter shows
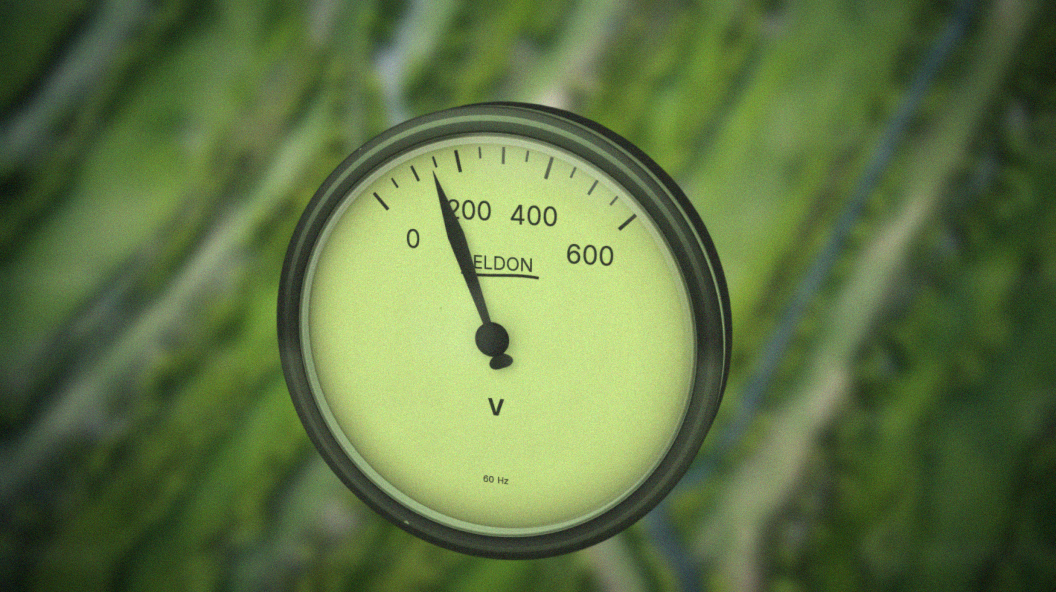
150 V
